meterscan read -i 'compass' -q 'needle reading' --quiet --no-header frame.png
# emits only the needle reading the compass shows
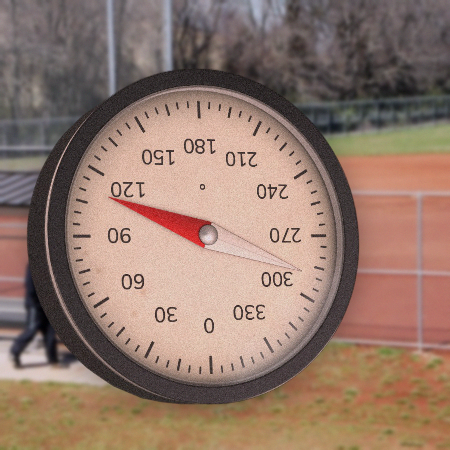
110 °
